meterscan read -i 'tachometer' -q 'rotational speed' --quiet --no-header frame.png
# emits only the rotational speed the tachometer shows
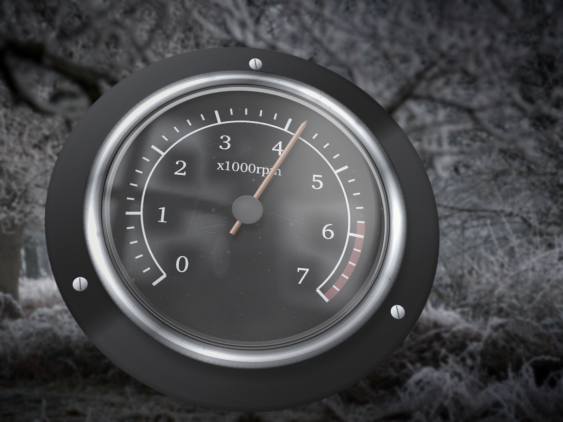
4200 rpm
